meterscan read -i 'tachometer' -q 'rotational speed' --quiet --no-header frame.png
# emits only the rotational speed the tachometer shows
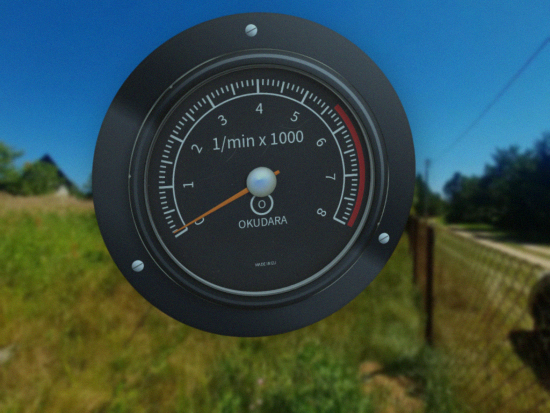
100 rpm
